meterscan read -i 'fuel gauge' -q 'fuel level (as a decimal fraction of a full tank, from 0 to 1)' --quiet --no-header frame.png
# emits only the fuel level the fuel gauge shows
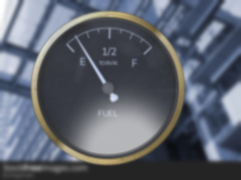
0.125
